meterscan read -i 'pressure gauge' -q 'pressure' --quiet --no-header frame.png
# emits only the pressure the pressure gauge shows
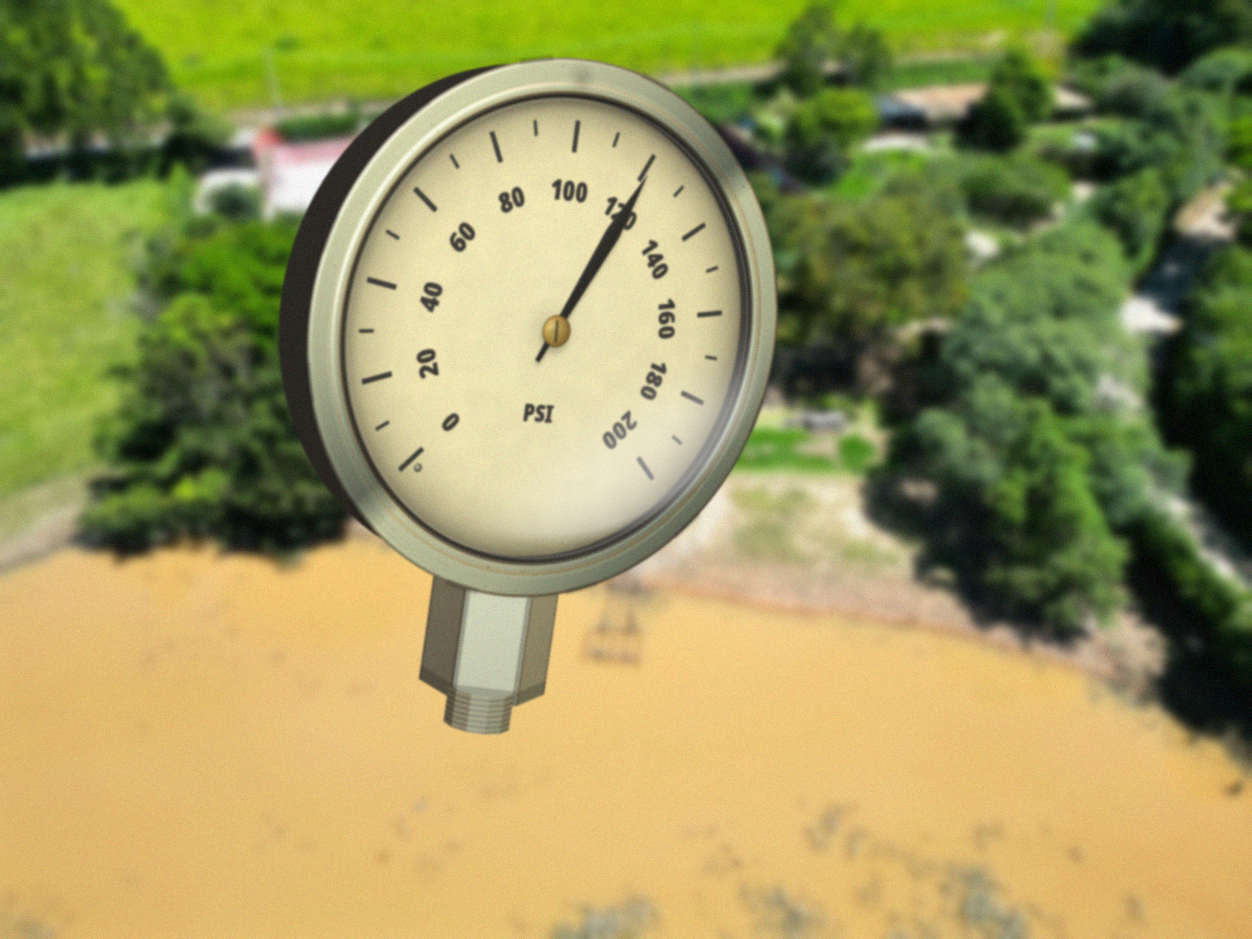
120 psi
